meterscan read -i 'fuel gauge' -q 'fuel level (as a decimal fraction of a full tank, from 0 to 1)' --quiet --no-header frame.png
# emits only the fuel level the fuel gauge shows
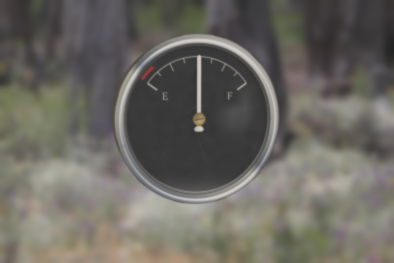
0.5
